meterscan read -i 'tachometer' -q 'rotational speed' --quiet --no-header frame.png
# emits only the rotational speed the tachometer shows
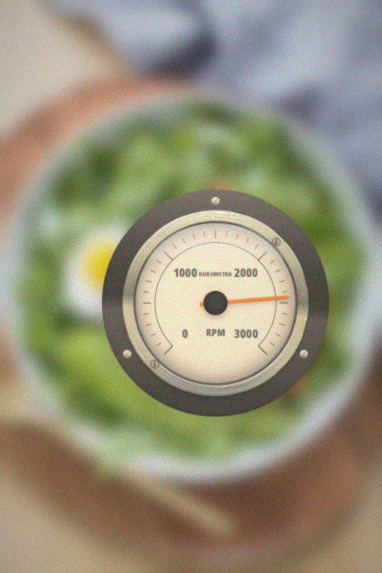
2450 rpm
